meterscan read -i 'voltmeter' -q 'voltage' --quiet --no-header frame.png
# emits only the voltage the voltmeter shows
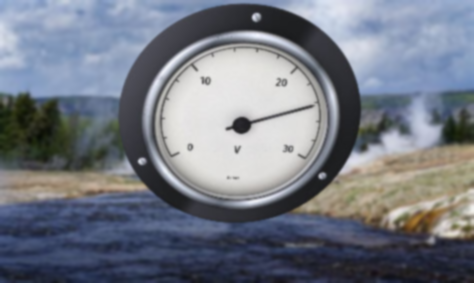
24 V
